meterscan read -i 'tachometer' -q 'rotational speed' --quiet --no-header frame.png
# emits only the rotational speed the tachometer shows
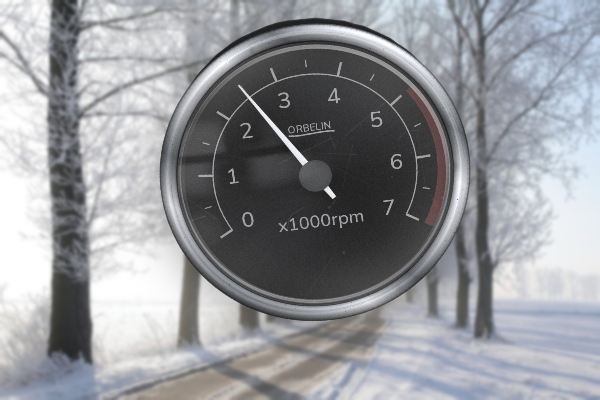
2500 rpm
